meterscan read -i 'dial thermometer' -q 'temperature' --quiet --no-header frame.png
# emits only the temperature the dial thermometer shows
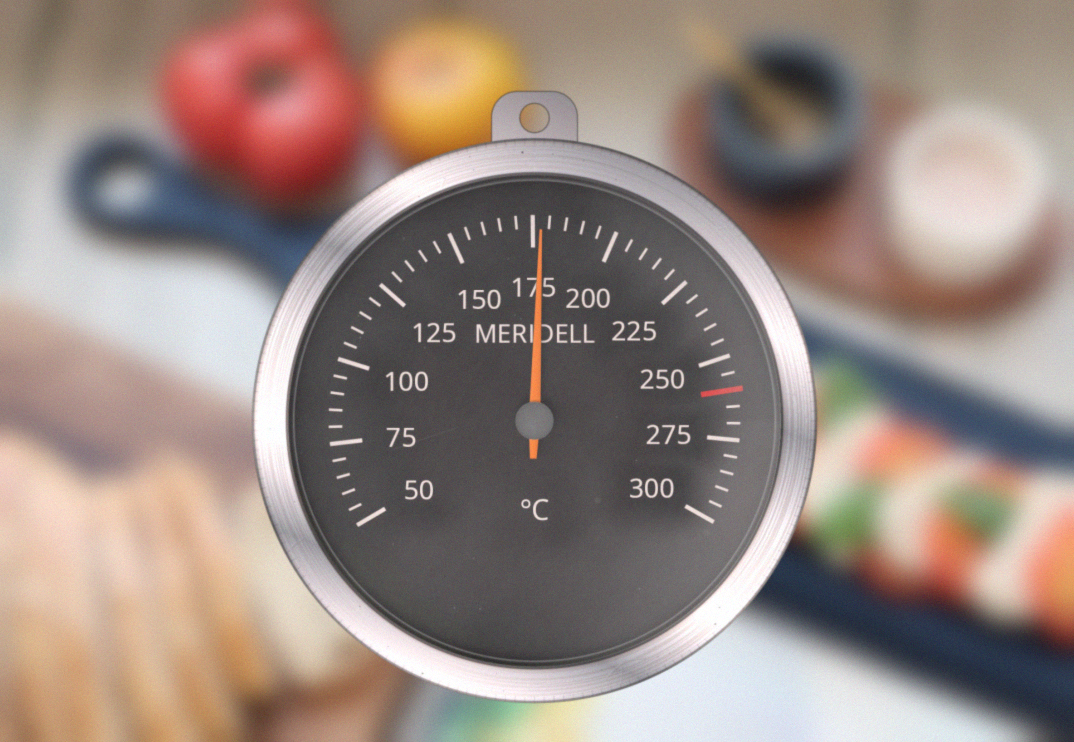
177.5 °C
